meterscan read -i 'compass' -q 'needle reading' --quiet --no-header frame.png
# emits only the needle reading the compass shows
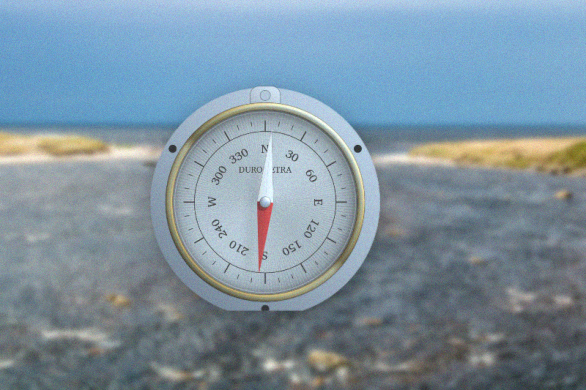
185 °
